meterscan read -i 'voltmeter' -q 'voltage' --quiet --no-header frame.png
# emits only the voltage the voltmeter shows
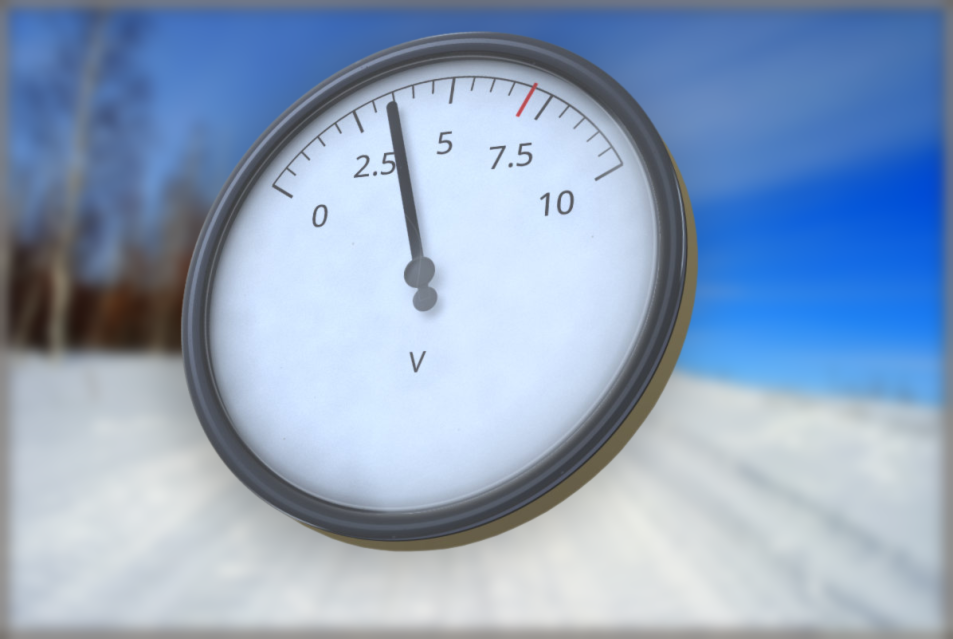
3.5 V
